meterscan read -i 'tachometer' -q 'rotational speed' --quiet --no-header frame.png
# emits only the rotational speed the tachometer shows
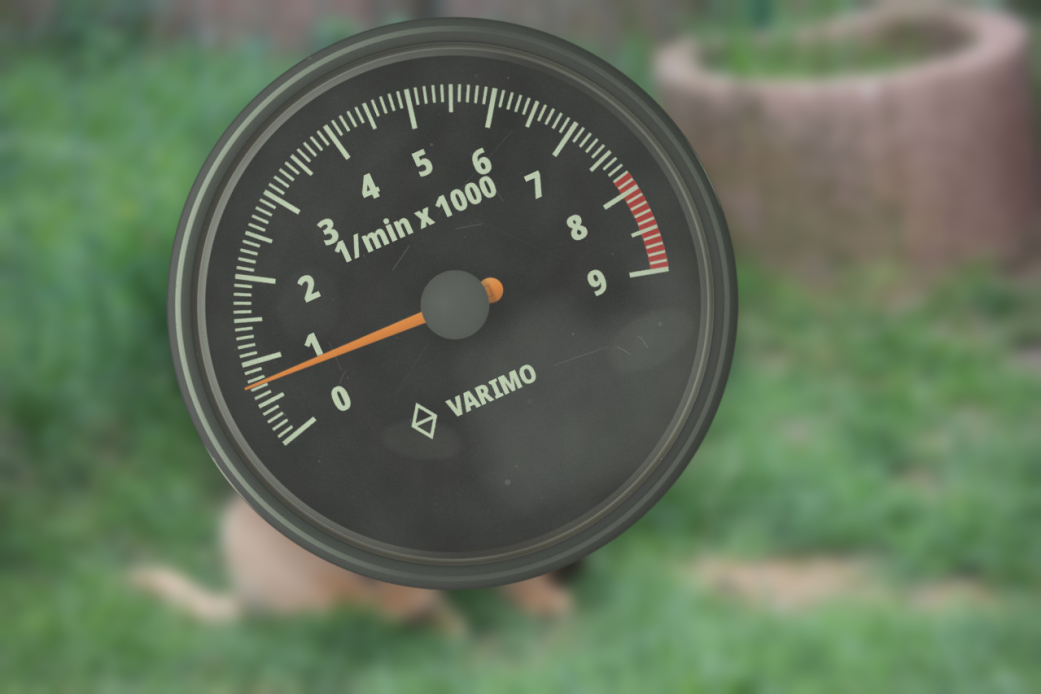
750 rpm
